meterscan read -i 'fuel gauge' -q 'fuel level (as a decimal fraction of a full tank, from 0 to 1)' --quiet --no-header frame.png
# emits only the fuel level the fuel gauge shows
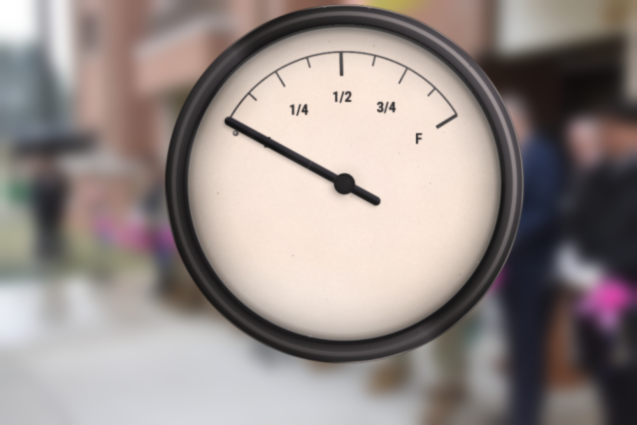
0
